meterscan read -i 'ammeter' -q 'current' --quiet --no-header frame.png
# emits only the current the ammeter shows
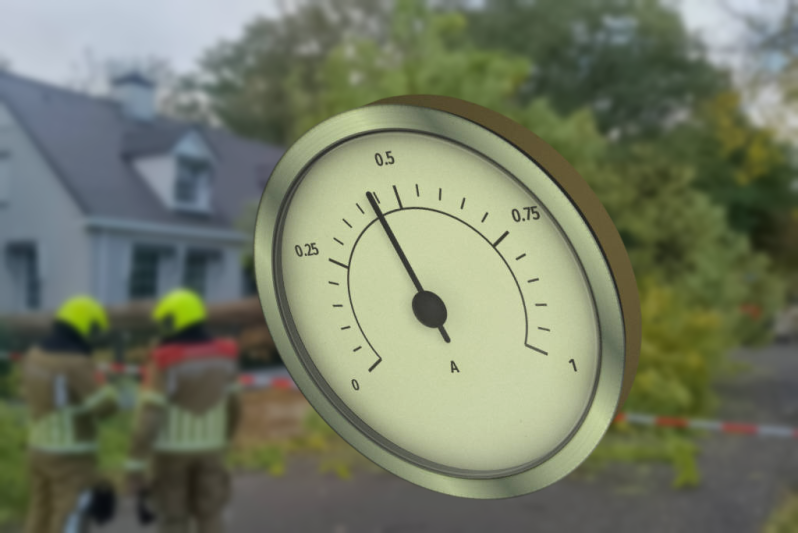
0.45 A
